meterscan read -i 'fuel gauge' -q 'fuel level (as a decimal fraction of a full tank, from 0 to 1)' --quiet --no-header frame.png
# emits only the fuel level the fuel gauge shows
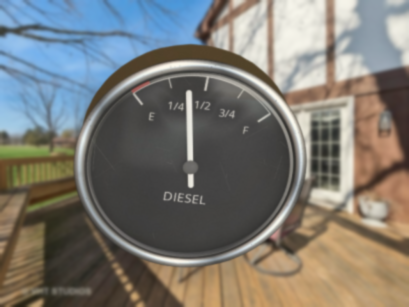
0.375
